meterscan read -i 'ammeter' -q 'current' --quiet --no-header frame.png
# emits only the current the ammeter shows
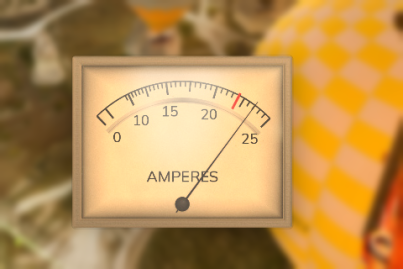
23.5 A
